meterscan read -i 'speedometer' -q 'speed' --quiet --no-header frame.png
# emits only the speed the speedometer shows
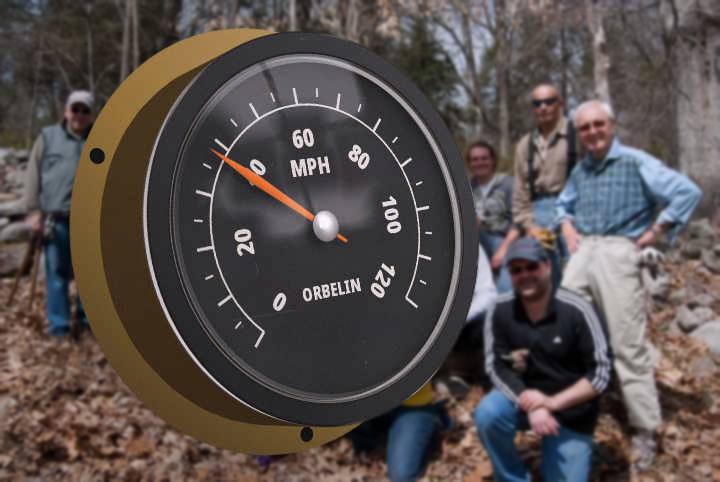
37.5 mph
